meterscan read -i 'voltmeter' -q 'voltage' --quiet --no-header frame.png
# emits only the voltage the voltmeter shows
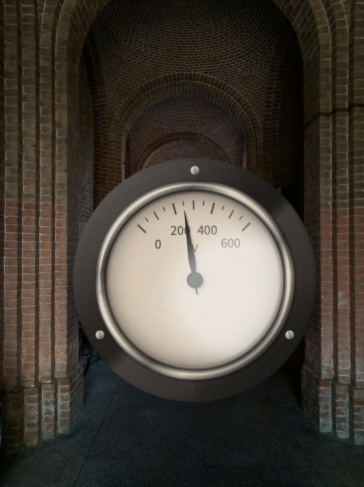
250 V
